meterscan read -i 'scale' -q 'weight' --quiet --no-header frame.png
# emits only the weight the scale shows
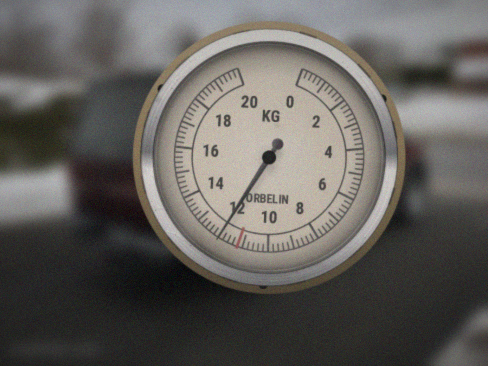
12 kg
